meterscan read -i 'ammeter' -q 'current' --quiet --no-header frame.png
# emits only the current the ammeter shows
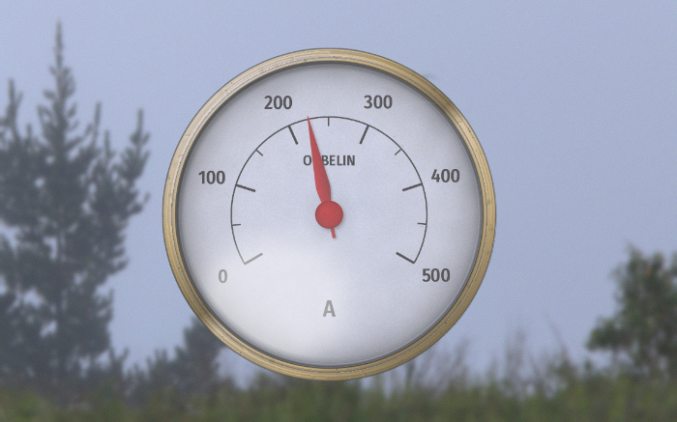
225 A
